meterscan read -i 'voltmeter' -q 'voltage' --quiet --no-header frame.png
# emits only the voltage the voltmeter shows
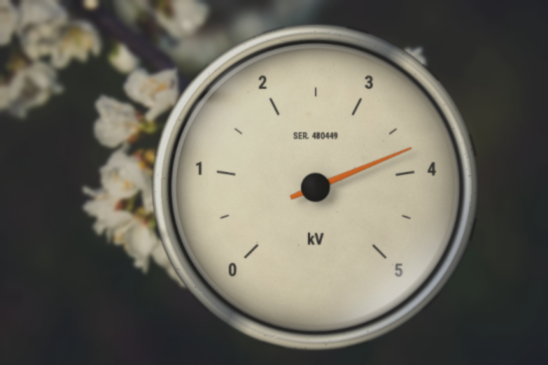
3.75 kV
